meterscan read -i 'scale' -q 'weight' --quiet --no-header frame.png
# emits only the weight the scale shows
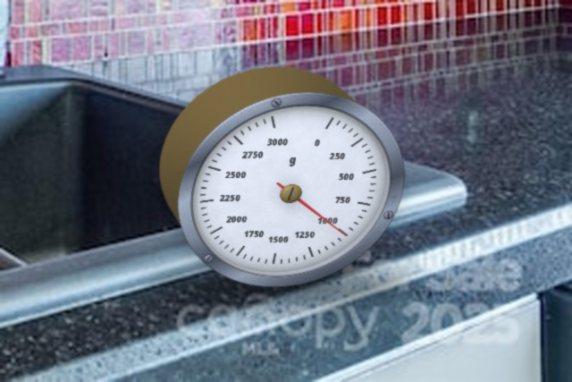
1000 g
